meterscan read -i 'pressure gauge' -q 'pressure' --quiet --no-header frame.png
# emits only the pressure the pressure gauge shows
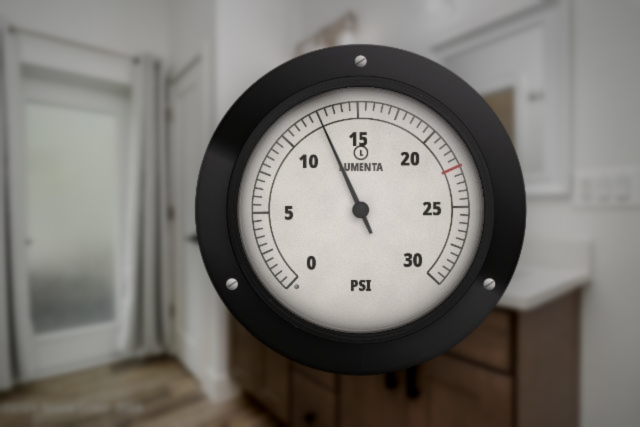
12.5 psi
